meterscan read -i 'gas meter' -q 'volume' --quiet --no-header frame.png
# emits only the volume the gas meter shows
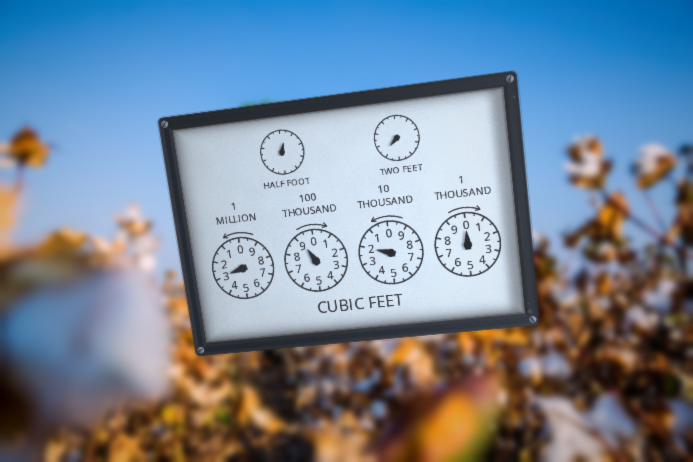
292000 ft³
